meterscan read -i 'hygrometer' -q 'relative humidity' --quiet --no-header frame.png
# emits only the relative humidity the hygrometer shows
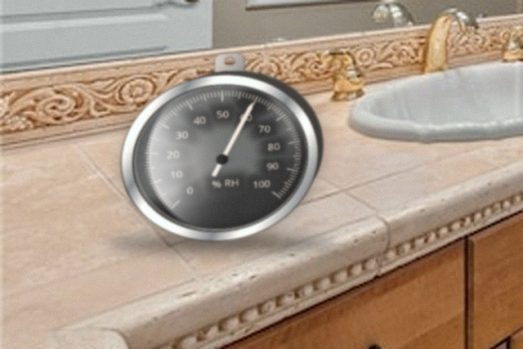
60 %
